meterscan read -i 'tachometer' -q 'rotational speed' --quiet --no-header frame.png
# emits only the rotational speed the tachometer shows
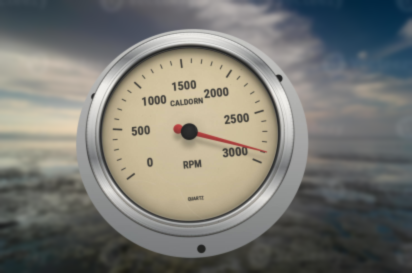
2900 rpm
